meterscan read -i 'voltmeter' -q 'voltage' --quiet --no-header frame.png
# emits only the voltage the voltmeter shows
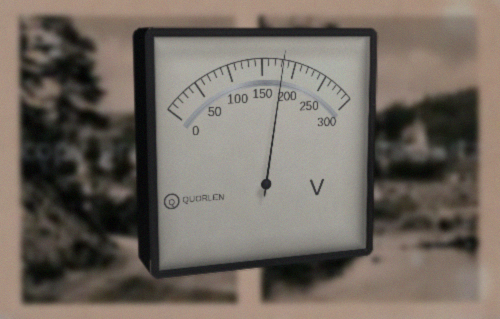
180 V
